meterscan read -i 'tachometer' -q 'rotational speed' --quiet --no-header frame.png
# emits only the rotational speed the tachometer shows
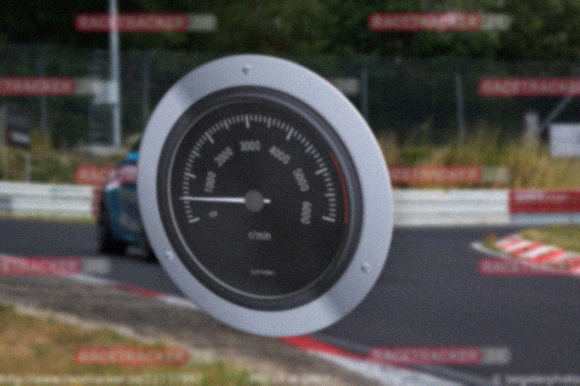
500 rpm
